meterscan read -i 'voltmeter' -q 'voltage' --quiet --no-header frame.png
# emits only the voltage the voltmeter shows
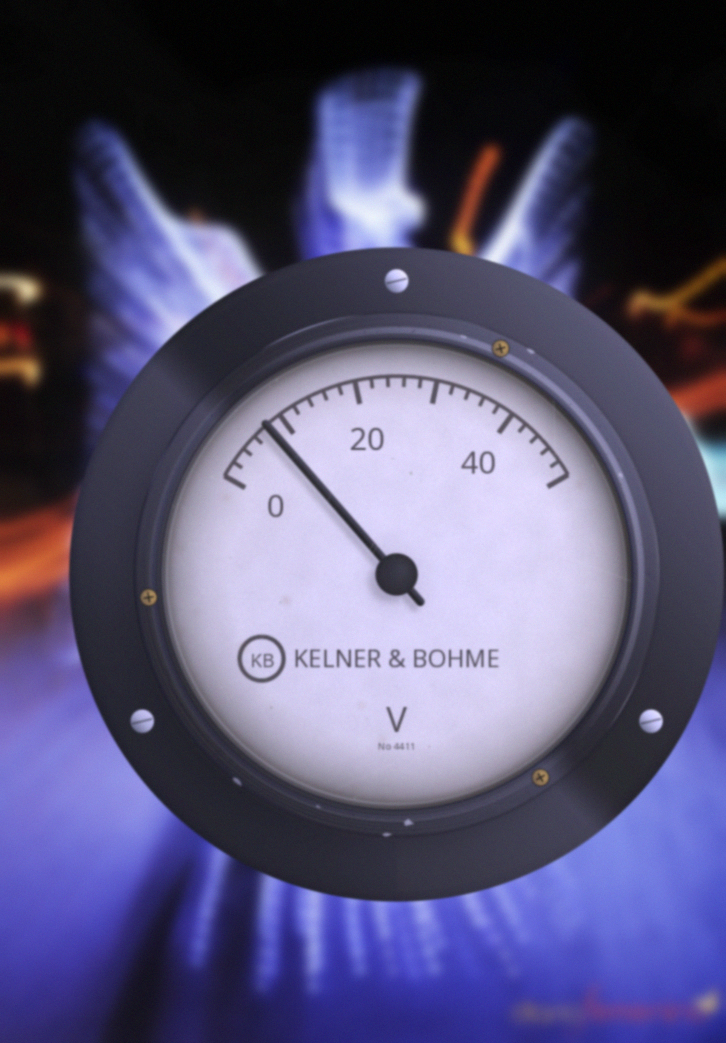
8 V
